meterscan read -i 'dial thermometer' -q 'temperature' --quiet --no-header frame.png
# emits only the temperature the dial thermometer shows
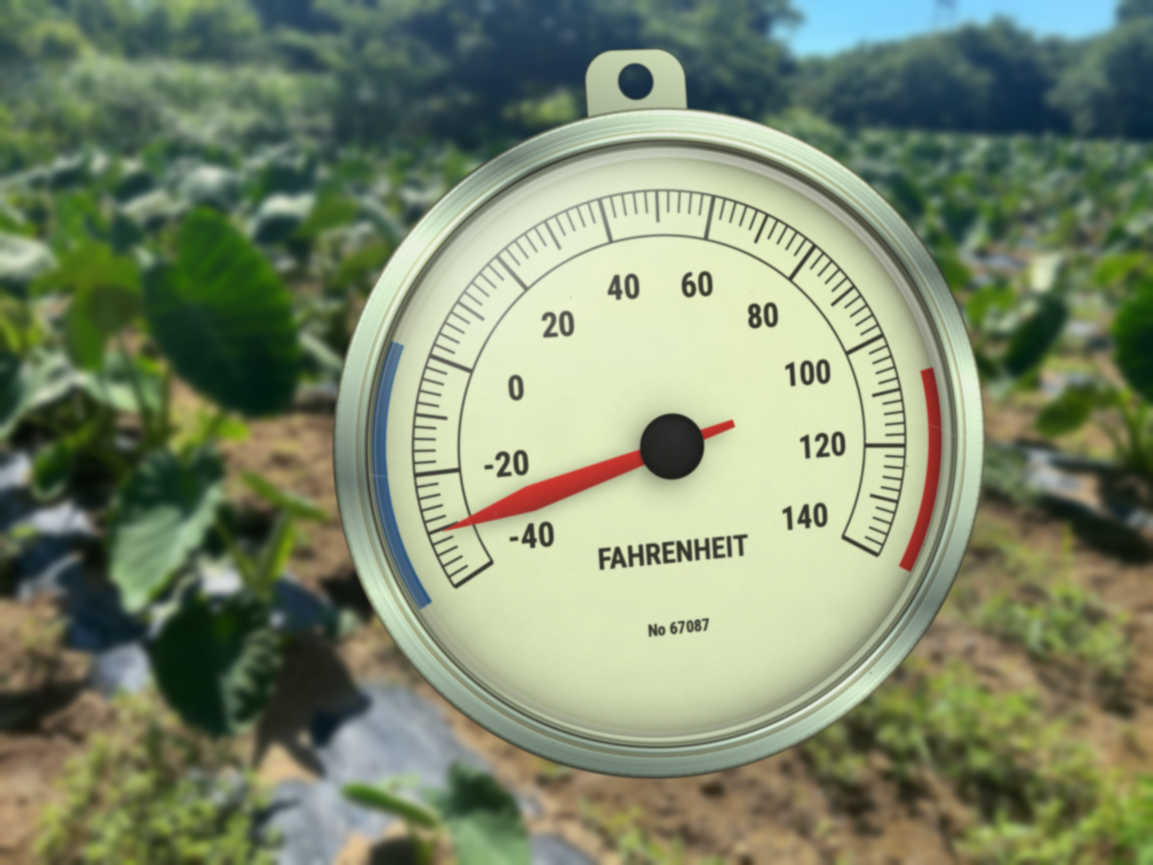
-30 °F
